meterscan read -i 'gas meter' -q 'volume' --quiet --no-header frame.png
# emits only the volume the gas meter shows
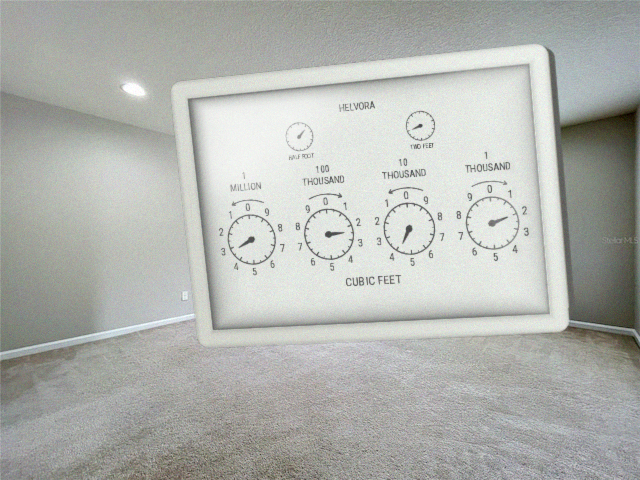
324200 ft³
